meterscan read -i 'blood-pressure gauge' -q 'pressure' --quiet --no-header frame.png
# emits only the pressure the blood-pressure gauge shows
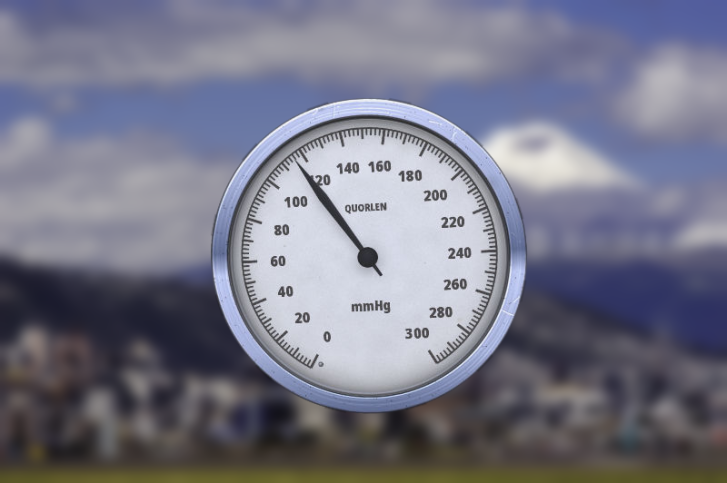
116 mmHg
